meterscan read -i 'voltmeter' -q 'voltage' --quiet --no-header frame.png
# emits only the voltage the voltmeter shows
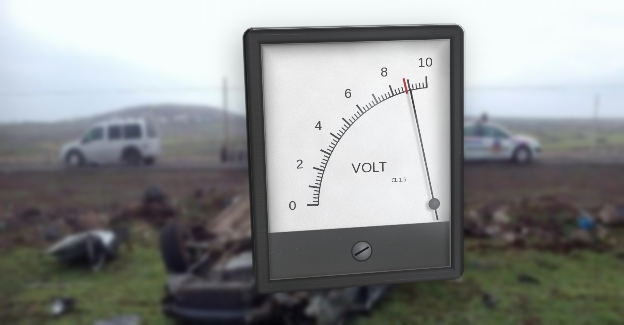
9 V
